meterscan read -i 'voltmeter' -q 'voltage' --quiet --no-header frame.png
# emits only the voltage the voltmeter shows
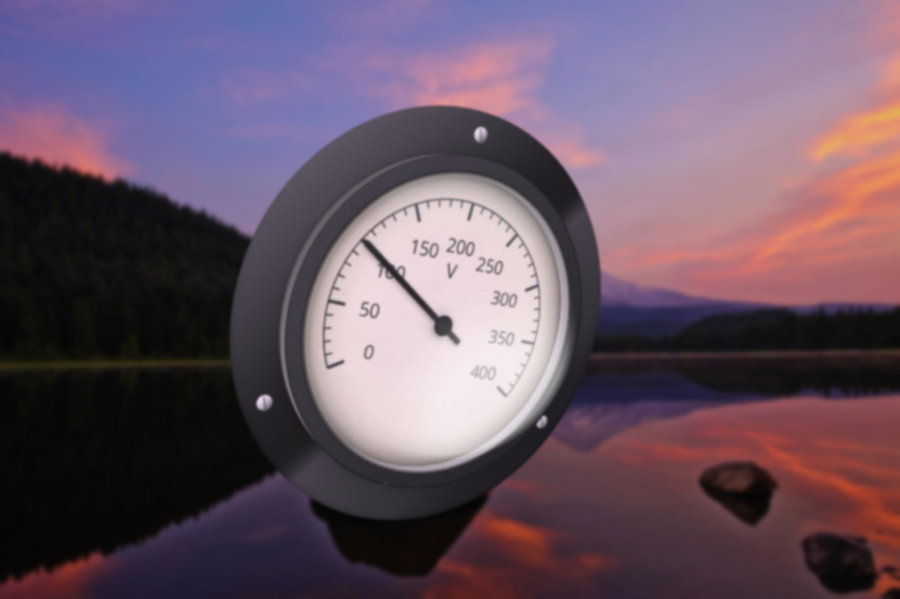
100 V
